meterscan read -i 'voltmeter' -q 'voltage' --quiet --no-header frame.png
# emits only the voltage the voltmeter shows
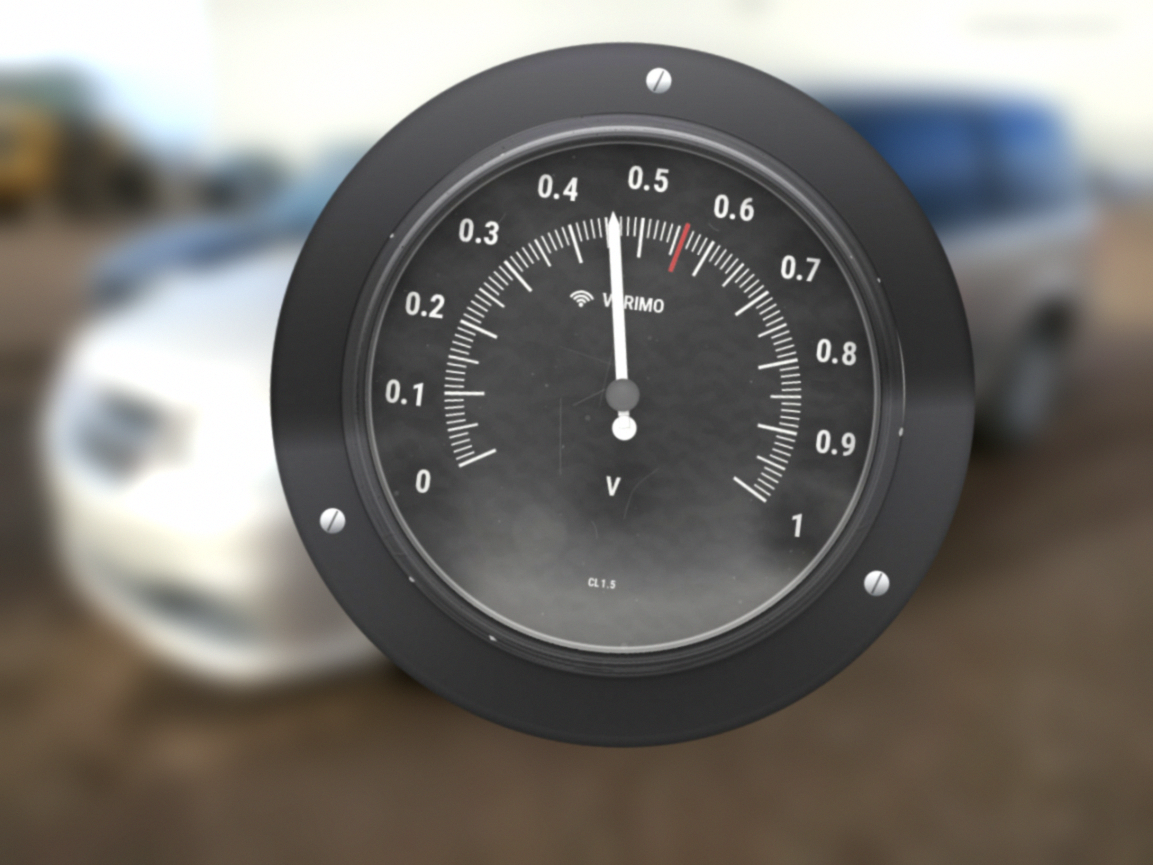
0.46 V
